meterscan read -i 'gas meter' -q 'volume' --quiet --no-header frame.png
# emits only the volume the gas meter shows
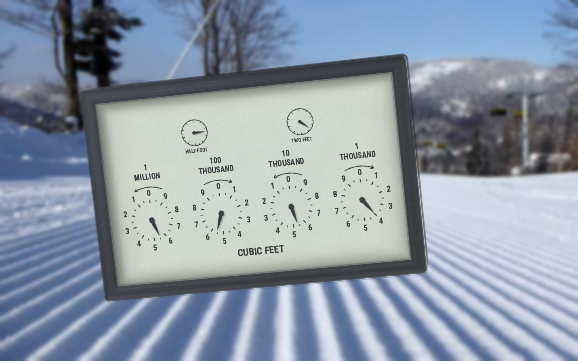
555400 ft³
